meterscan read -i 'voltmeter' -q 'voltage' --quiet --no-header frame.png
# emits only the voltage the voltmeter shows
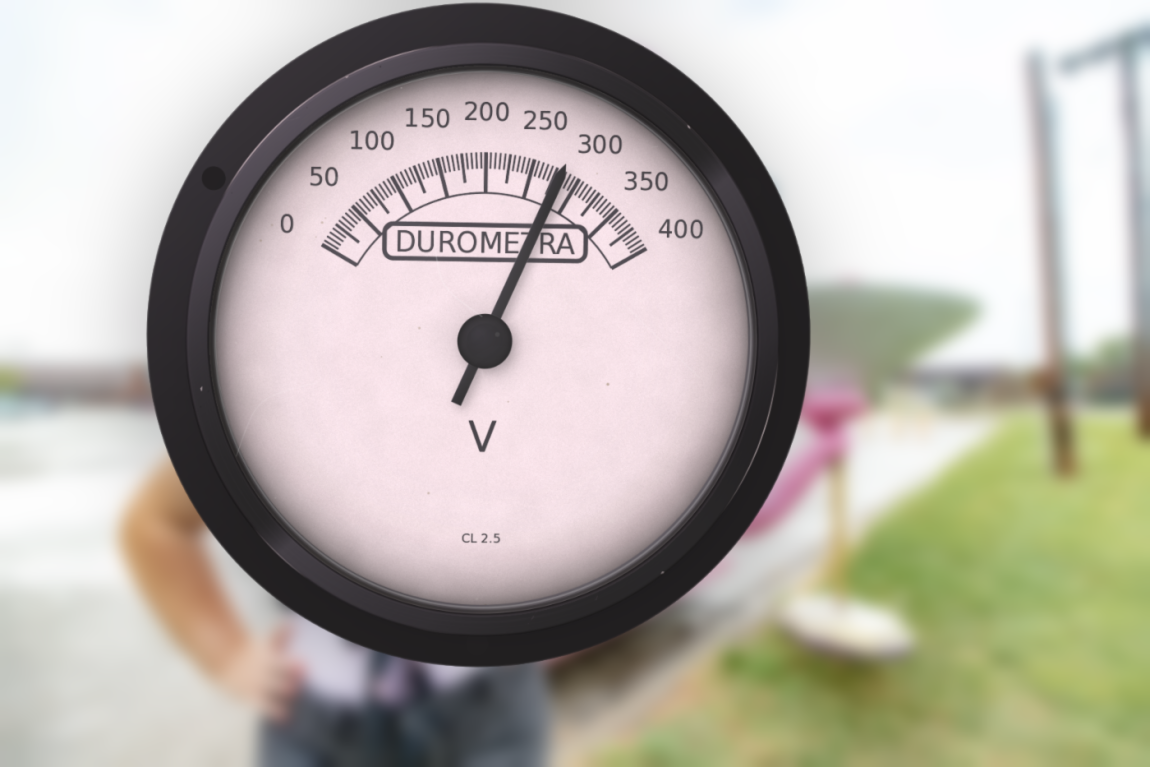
280 V
